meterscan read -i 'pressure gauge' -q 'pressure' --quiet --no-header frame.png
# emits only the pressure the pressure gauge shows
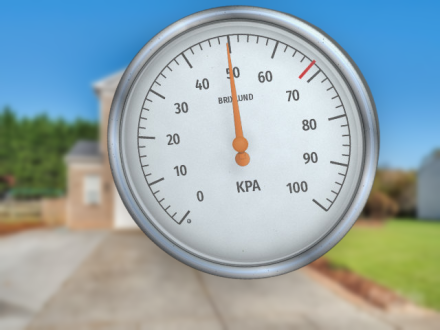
50 kPa
